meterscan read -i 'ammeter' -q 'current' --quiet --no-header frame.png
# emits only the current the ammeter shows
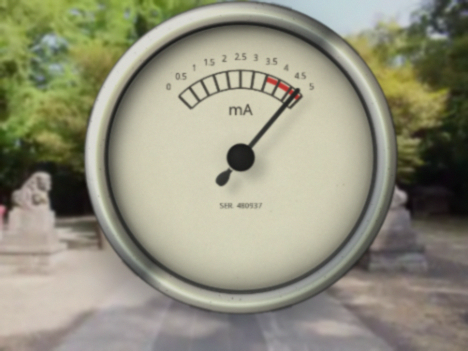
4.75 mA
